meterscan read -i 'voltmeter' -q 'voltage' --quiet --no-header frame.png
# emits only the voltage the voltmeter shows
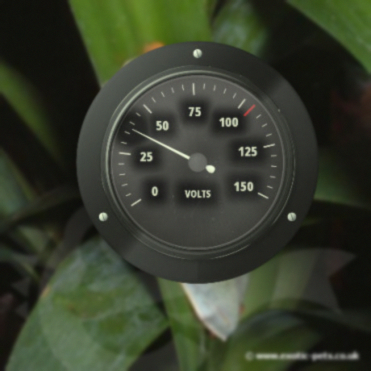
37.5 V
